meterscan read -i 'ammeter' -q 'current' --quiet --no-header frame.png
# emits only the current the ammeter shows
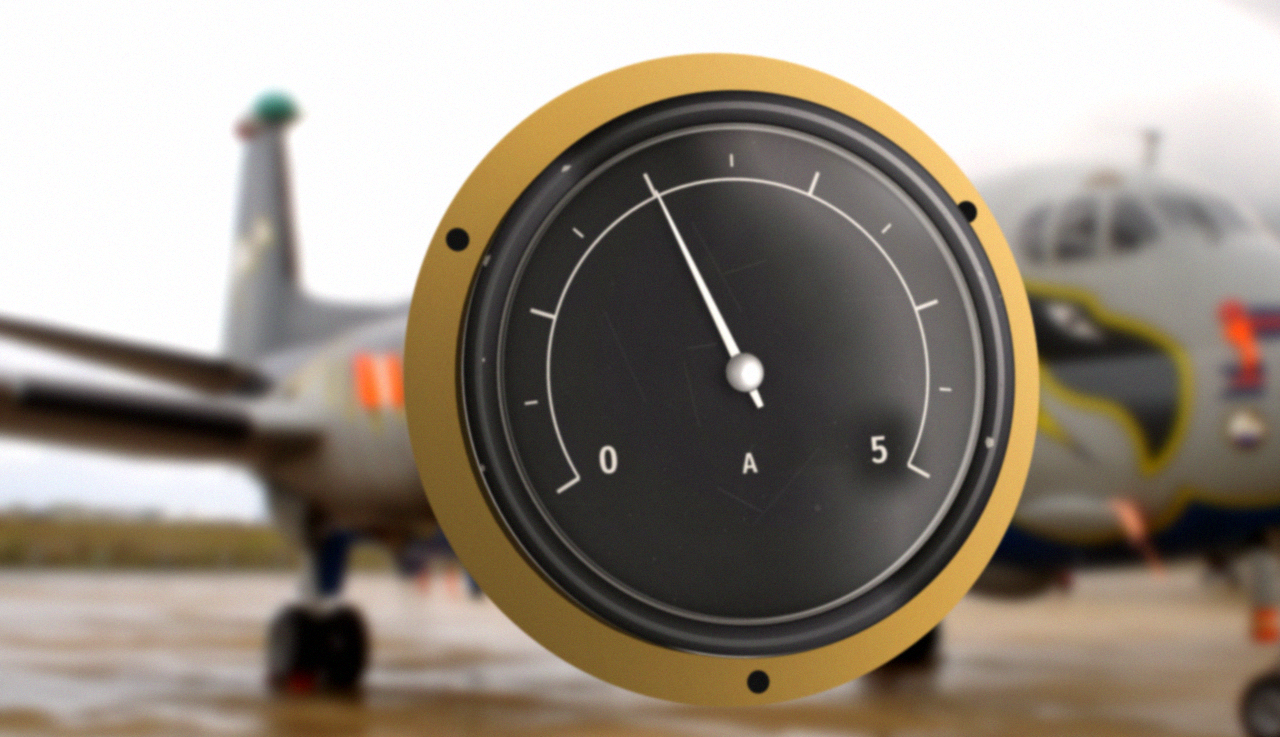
2 A
